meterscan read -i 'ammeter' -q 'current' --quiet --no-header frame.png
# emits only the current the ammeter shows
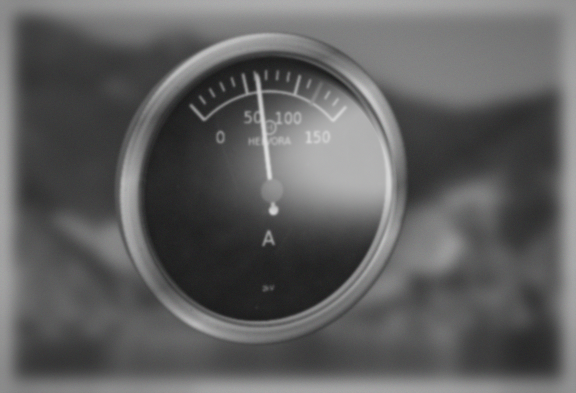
60 A
